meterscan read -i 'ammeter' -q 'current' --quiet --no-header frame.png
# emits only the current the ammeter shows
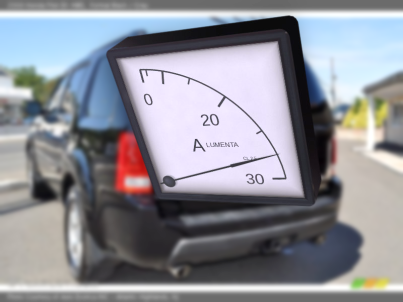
27.5 A
